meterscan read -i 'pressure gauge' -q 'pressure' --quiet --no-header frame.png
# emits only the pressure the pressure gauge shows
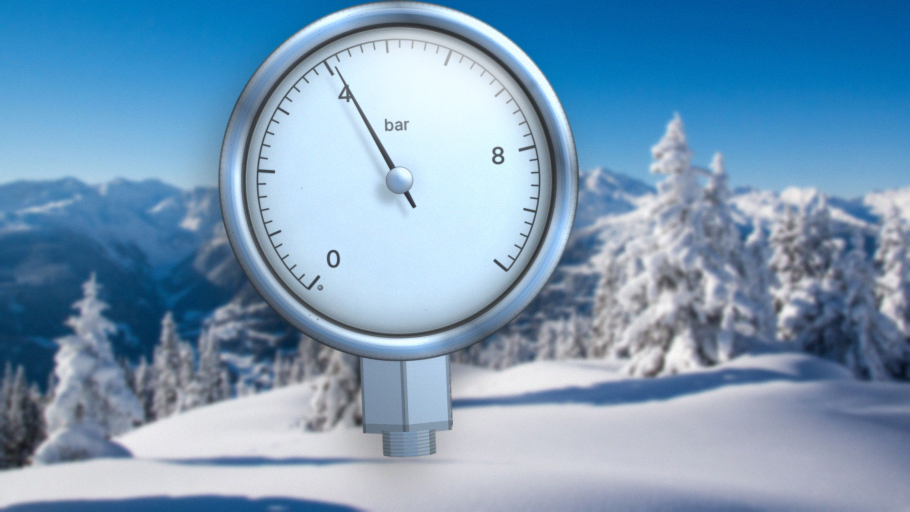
4.1 bar
